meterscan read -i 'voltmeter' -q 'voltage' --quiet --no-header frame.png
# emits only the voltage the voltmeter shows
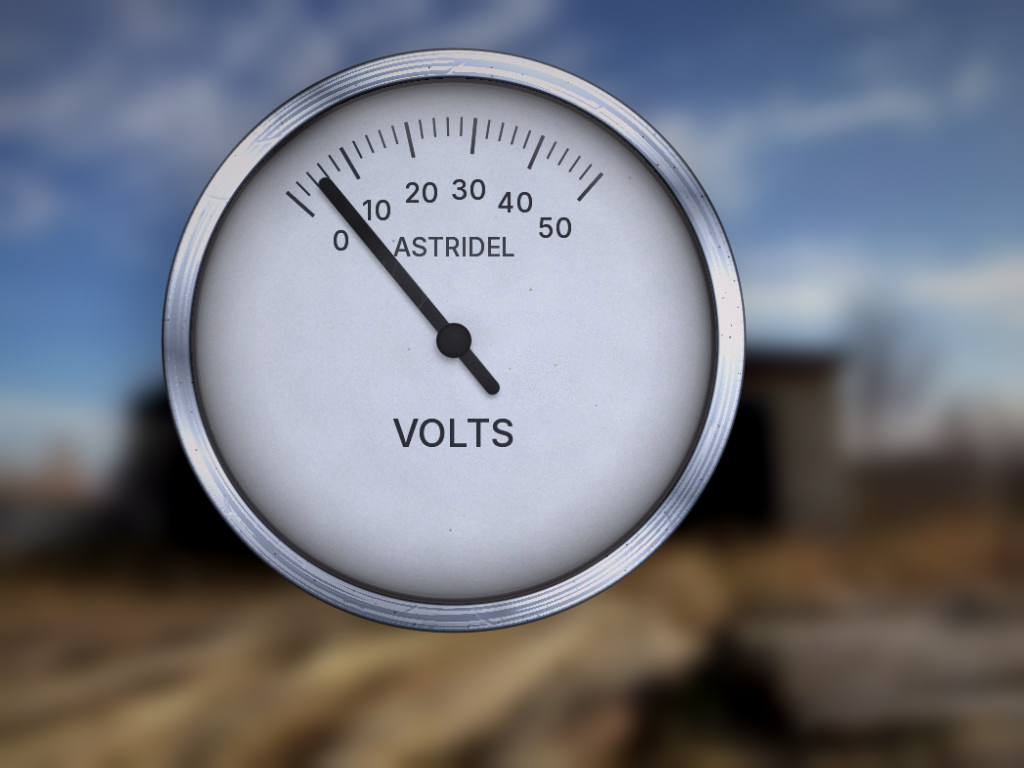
5 V
